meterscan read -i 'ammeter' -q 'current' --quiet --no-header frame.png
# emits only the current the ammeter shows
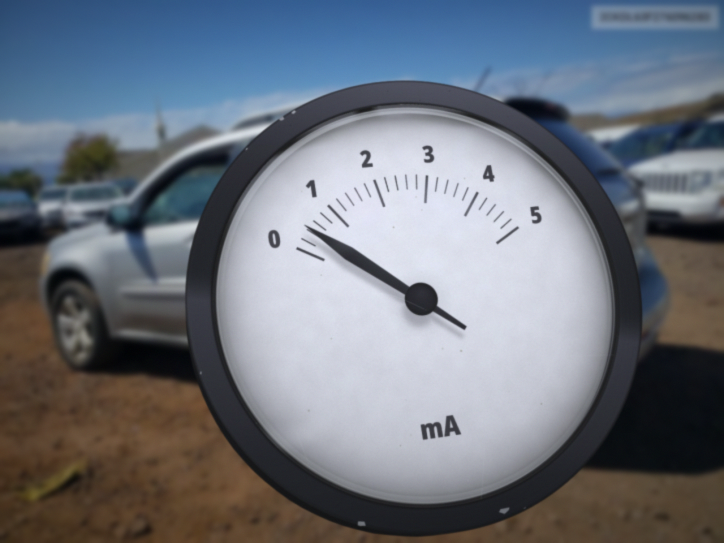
0.4 mA
